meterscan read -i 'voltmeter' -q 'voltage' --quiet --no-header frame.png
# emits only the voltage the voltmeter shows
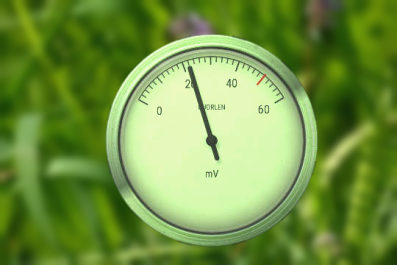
22 mV
